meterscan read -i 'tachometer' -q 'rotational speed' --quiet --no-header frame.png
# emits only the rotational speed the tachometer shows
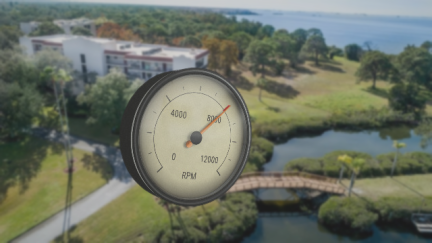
8000 rpm
